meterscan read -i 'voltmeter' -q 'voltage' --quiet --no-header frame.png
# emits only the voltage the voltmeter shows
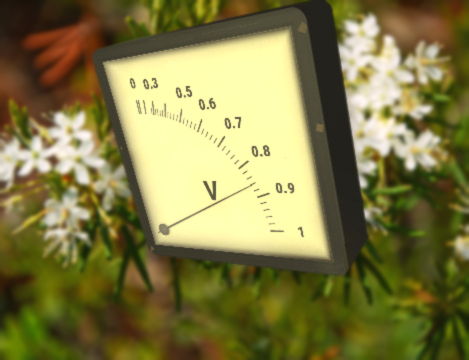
0.86 V
